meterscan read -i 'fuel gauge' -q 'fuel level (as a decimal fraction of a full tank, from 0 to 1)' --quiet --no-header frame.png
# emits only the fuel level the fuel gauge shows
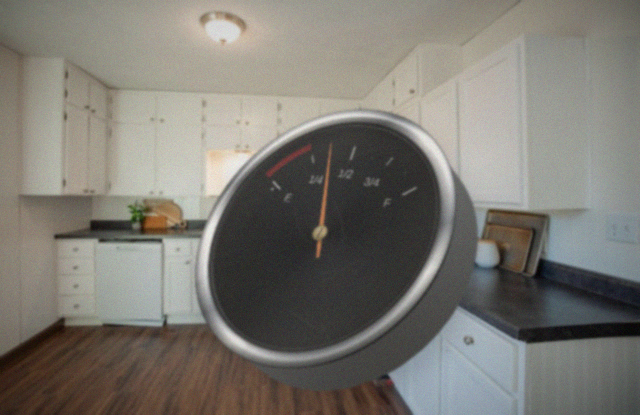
0.375
